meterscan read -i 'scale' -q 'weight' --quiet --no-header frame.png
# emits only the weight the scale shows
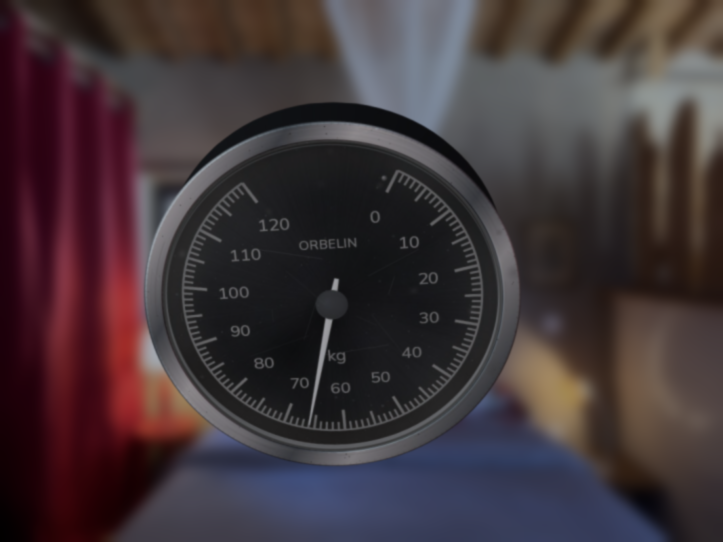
66 kg
